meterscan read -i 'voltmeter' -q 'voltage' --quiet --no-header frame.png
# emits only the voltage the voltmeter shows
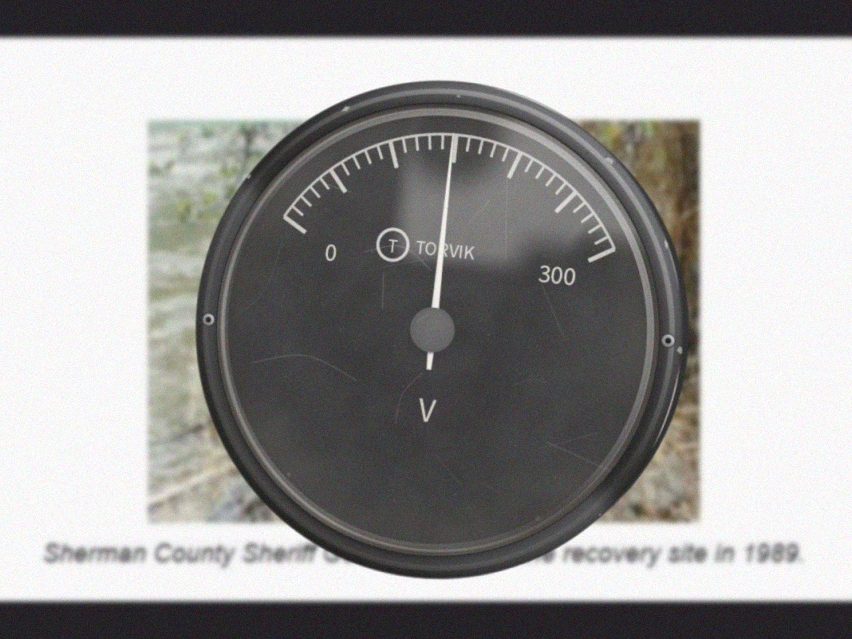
150 V
